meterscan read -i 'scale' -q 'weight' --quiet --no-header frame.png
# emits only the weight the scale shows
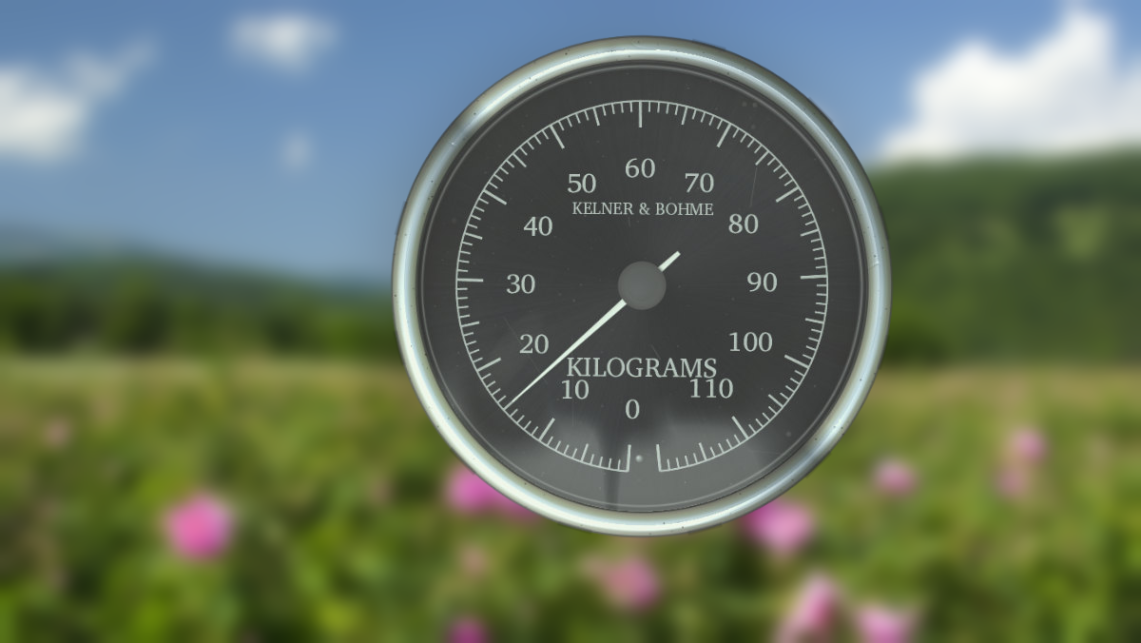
15 kg
